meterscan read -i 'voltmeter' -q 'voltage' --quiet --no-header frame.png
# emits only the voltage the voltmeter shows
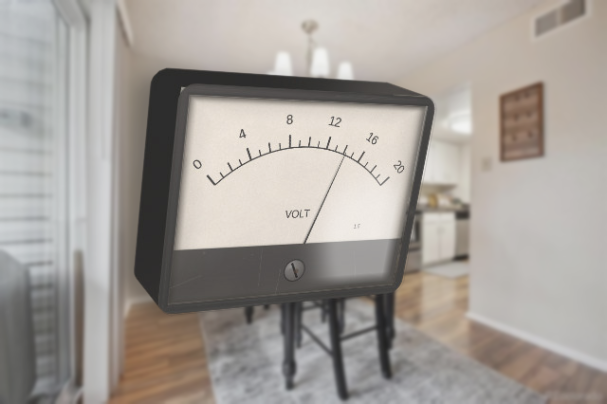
14 V
